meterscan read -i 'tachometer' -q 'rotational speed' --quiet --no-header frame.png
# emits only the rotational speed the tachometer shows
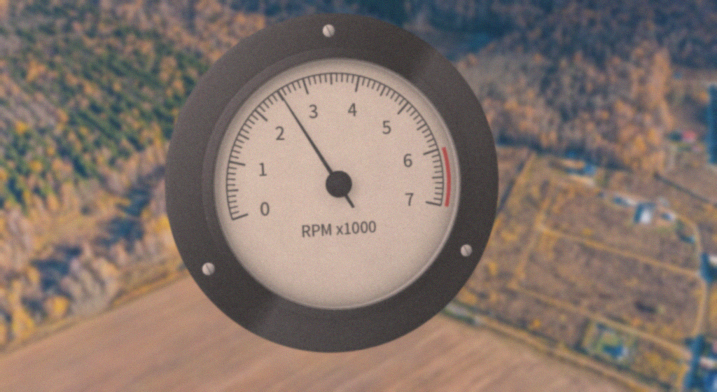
2500 rpm
